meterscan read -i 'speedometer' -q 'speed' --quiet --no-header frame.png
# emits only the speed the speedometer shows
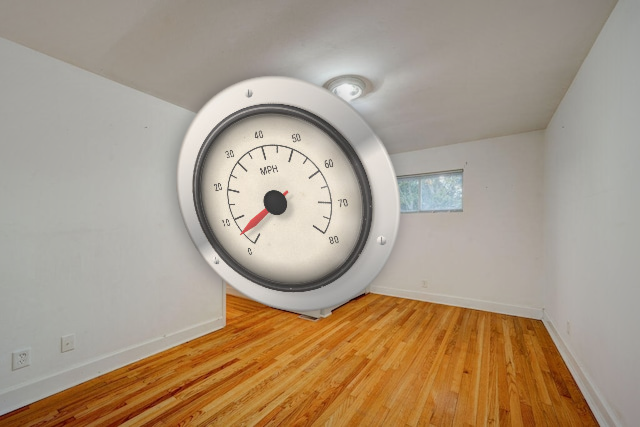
5 mph
